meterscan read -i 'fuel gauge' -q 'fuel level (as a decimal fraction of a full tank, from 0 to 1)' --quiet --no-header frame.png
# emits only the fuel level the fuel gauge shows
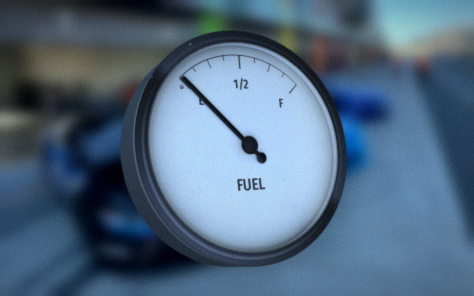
0
